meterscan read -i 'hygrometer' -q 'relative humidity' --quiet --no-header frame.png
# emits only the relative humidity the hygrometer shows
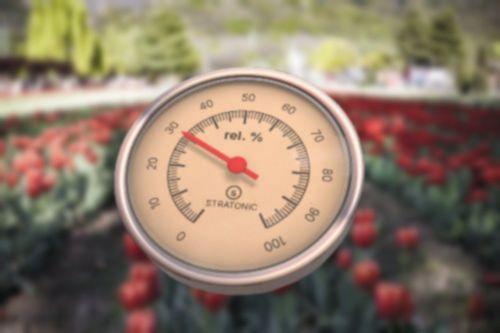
30 %
